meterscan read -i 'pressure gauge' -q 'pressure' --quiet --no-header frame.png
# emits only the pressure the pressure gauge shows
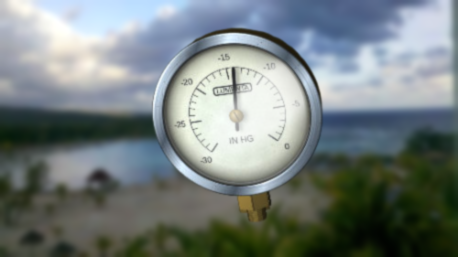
-14 inHg
